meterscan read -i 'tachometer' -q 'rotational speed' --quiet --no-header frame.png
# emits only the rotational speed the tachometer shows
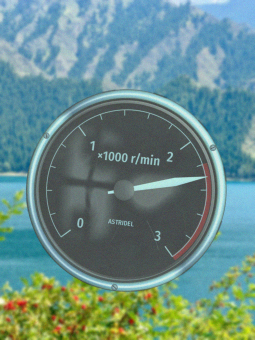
2300 rpm
